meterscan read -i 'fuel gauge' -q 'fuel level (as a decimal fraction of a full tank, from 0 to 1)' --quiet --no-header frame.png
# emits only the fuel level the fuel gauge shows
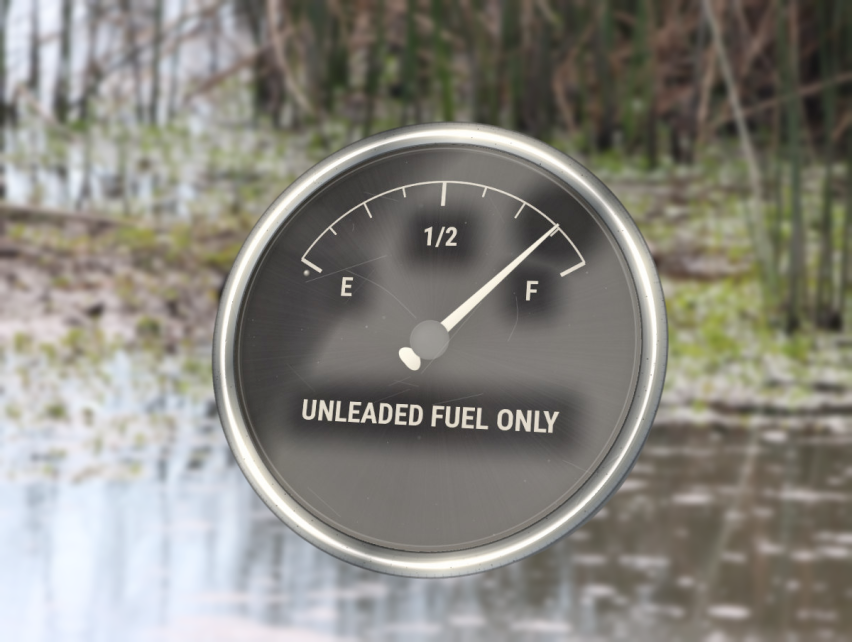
0.875
